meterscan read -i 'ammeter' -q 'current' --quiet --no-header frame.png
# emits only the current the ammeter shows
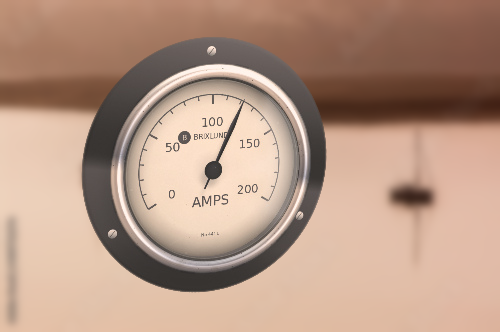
120 A
